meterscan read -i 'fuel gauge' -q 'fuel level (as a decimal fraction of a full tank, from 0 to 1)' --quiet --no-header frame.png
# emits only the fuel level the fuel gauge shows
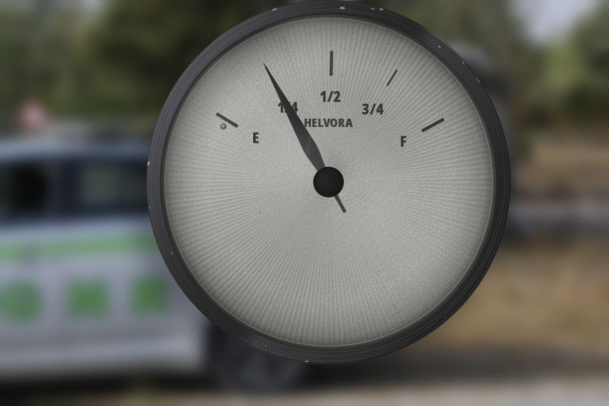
0.25
